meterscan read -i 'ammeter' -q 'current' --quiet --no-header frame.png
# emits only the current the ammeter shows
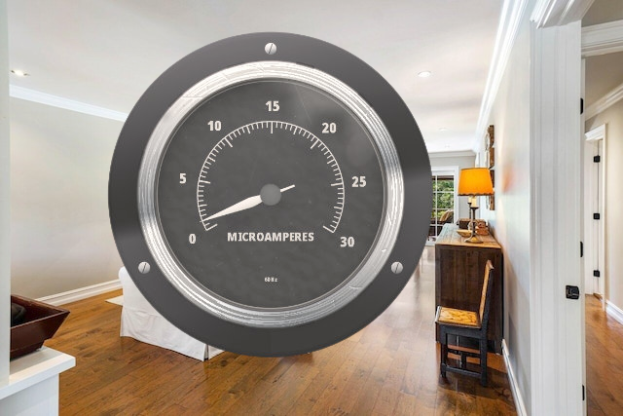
1 µA
